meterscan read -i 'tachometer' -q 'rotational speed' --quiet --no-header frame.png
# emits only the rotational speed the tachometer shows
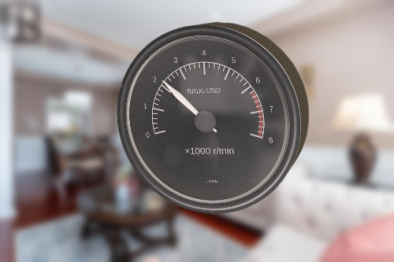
2200 rpm
